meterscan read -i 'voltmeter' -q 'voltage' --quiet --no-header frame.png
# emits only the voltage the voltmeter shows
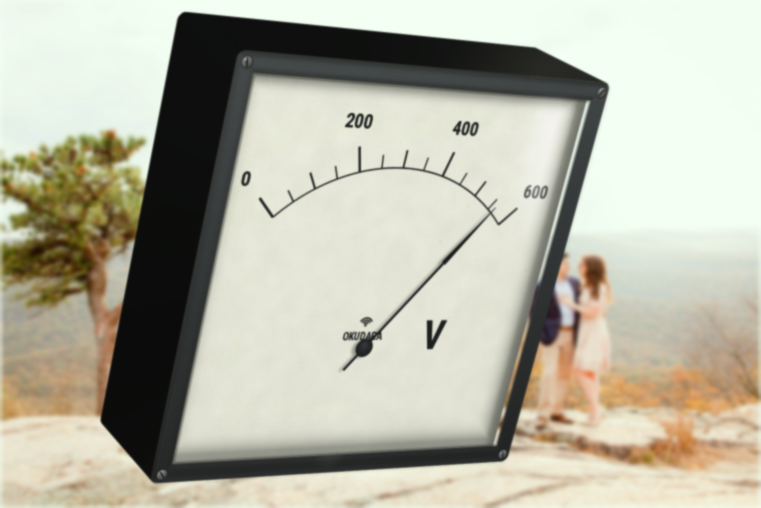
550 V
